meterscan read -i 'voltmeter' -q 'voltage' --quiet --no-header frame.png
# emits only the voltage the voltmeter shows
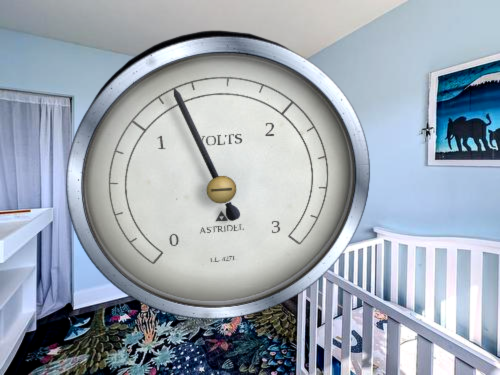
1.3 V
